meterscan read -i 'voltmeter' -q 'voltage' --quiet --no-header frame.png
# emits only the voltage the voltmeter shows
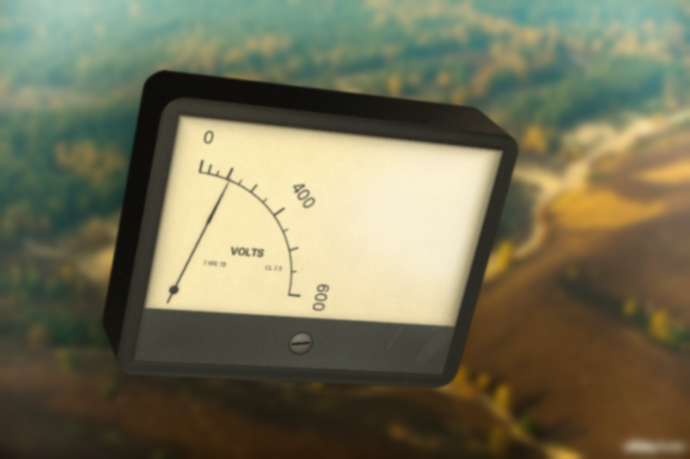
200 V
